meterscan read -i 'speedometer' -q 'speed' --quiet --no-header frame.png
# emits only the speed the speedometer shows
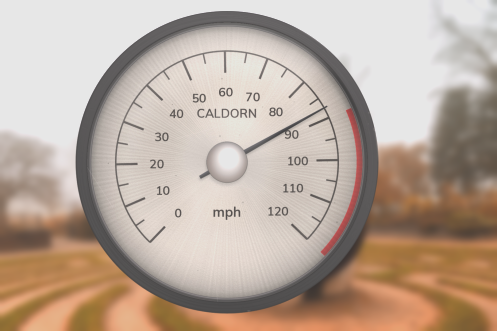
87.5 mph
